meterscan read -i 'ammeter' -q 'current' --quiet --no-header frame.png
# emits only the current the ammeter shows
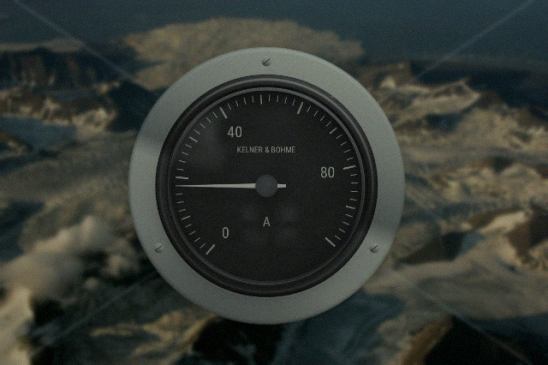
18 A
